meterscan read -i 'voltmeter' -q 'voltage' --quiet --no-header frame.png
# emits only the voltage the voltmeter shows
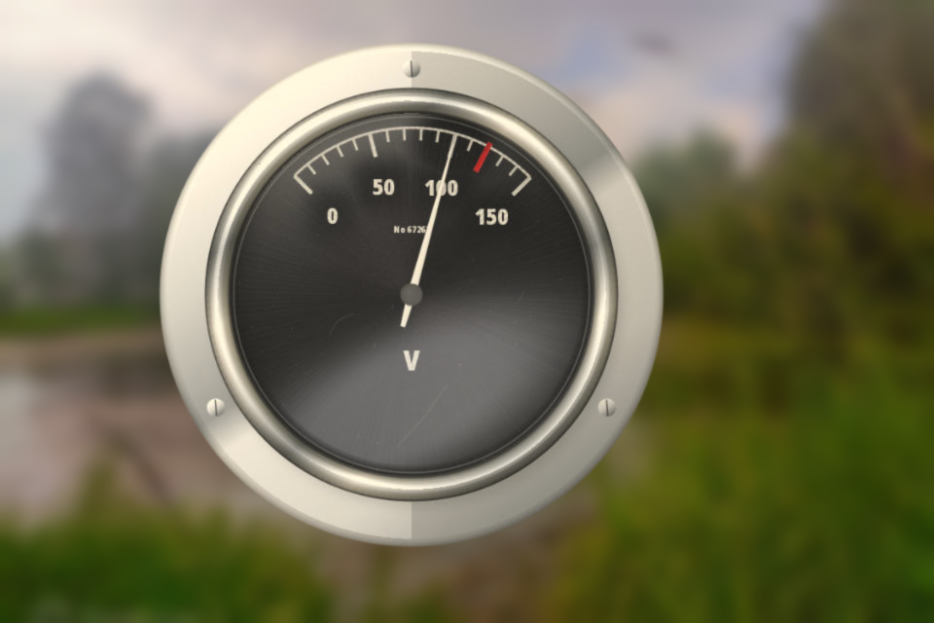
100 V
